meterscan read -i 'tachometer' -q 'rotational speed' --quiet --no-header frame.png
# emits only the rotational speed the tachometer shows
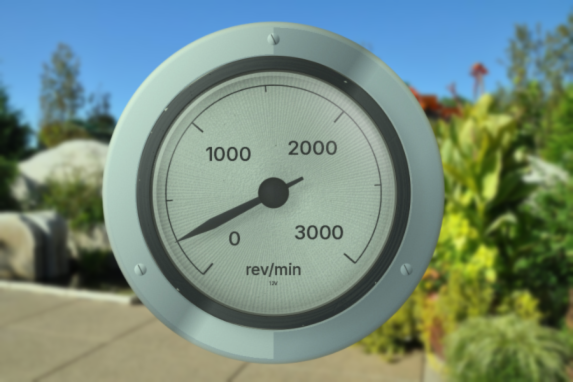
250 rpm
